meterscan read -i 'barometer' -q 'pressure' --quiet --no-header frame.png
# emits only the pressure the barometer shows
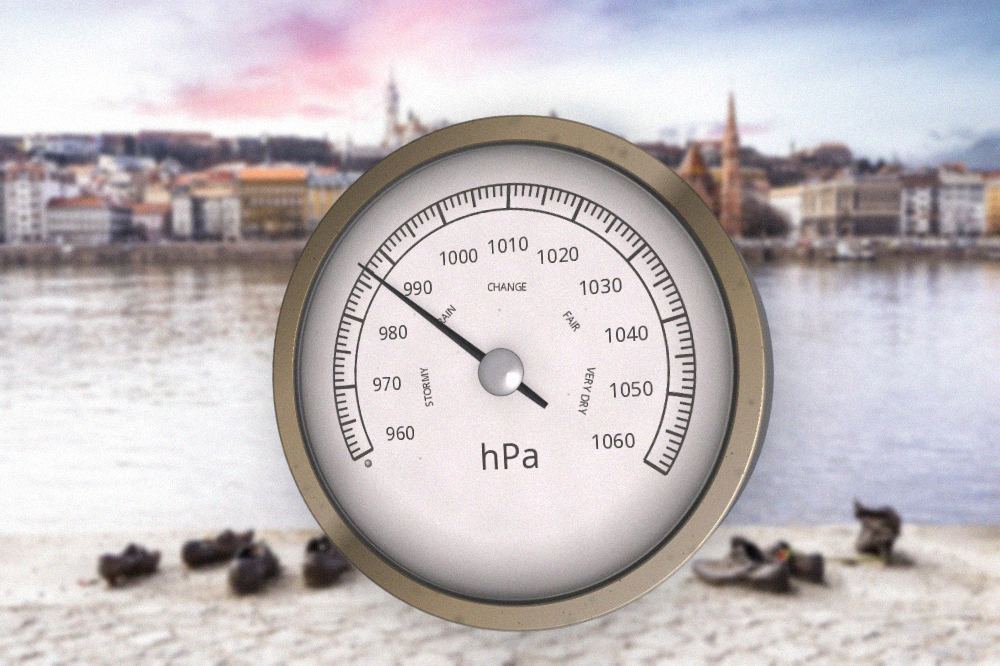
987 hPa
